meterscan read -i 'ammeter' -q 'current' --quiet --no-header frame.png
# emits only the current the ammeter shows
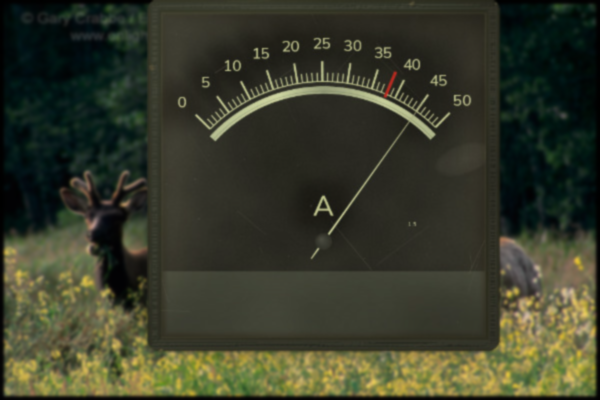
45 A
